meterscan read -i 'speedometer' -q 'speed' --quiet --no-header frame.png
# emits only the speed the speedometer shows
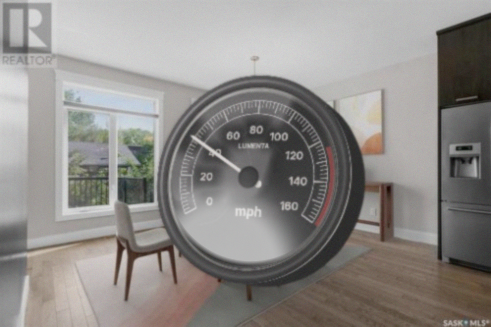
40 mph
